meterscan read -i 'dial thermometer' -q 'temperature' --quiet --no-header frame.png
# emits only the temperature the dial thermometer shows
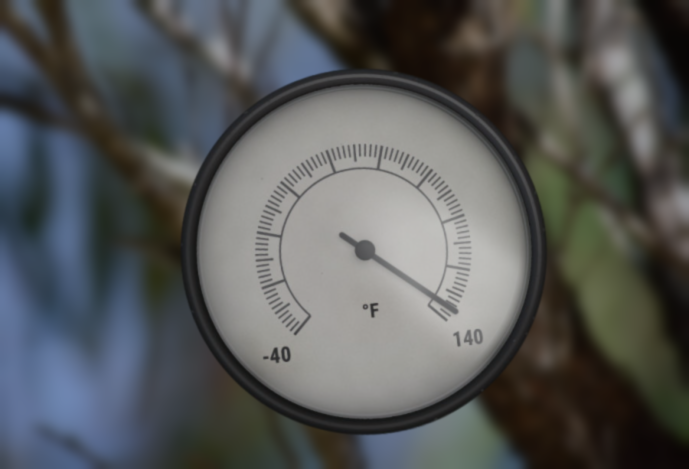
136 °F
